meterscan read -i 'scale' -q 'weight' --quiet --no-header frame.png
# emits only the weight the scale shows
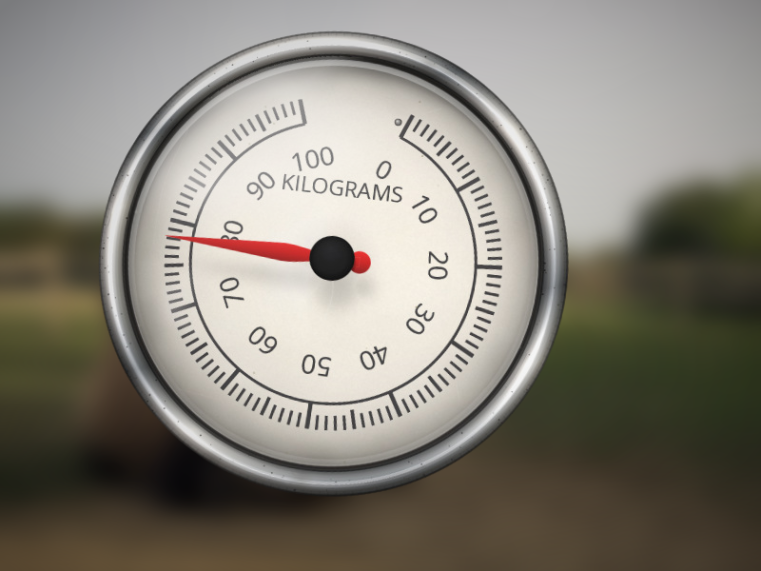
78 kg
